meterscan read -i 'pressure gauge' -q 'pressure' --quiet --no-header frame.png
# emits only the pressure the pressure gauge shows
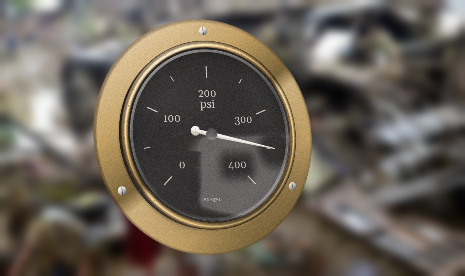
350 psi
